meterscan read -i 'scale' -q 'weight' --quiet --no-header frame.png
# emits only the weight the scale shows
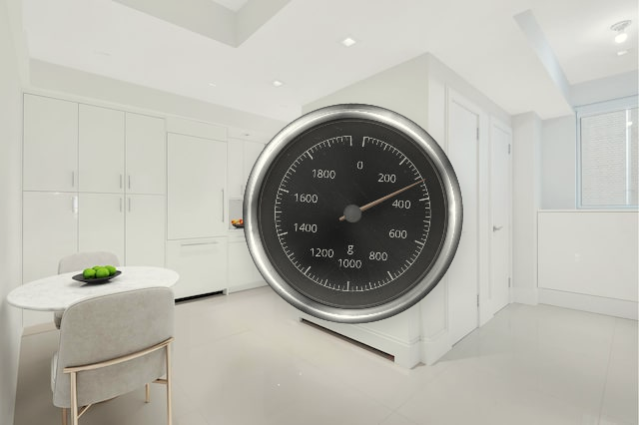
320 g
